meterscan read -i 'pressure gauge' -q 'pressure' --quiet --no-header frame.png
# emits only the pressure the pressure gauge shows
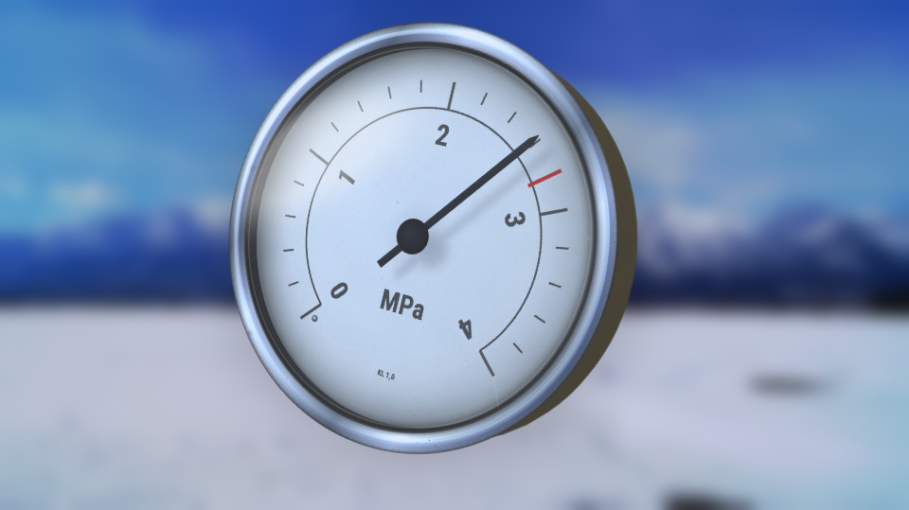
2.6 MPa
